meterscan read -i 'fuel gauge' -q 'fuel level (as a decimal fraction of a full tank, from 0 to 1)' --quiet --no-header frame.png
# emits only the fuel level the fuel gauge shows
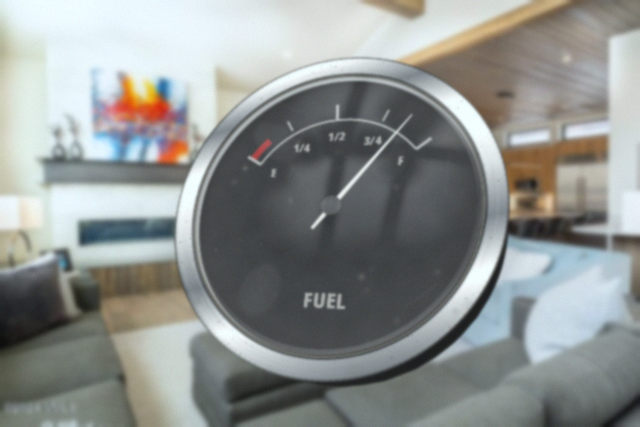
0.875
